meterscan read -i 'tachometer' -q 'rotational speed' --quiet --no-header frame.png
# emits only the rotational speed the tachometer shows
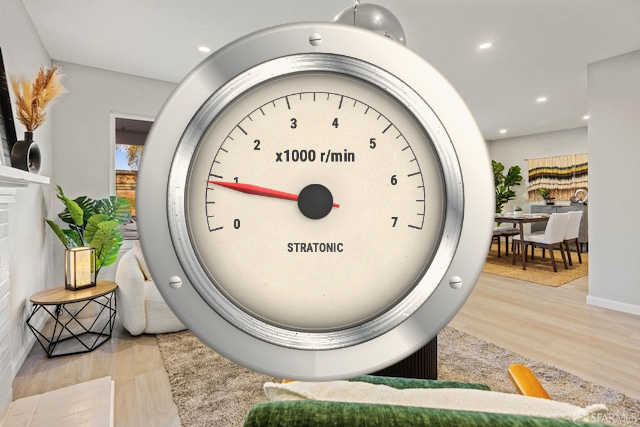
875 rpm
